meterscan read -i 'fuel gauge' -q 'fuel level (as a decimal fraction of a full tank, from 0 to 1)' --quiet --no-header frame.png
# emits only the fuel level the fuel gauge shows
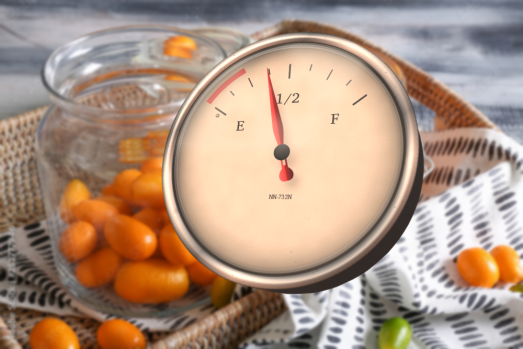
0.375
